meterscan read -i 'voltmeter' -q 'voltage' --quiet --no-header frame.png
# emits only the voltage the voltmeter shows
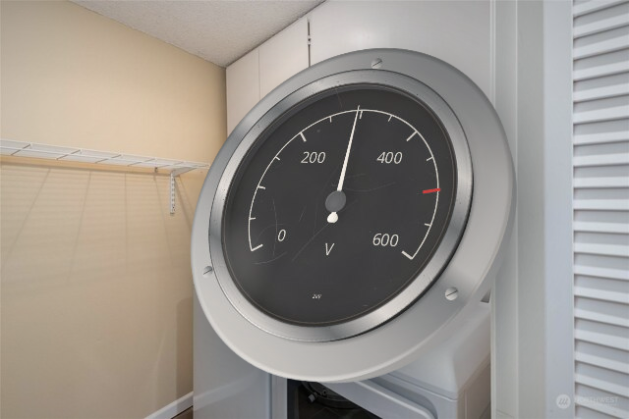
300 V
